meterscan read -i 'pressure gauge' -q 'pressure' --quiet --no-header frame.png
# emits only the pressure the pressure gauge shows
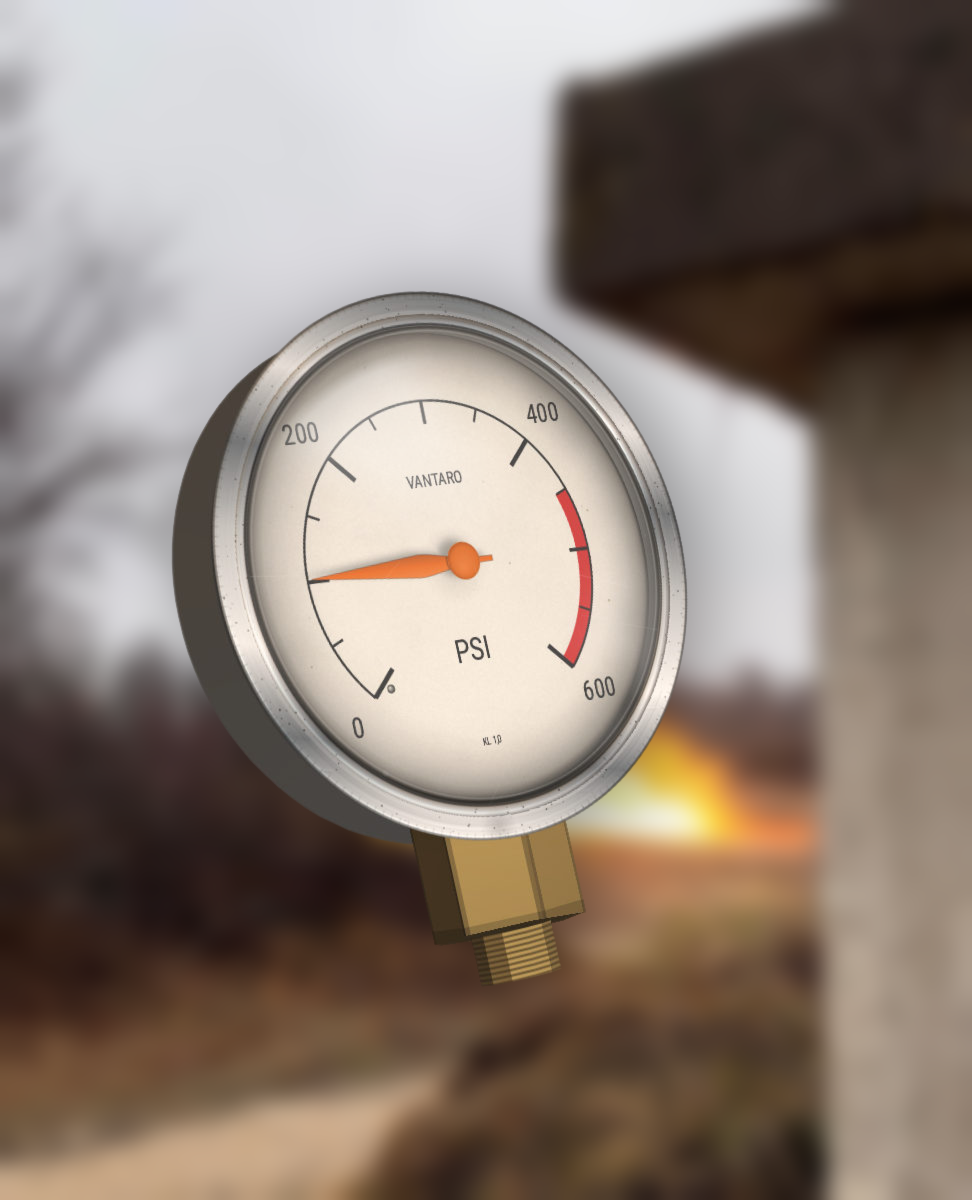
100 psi
